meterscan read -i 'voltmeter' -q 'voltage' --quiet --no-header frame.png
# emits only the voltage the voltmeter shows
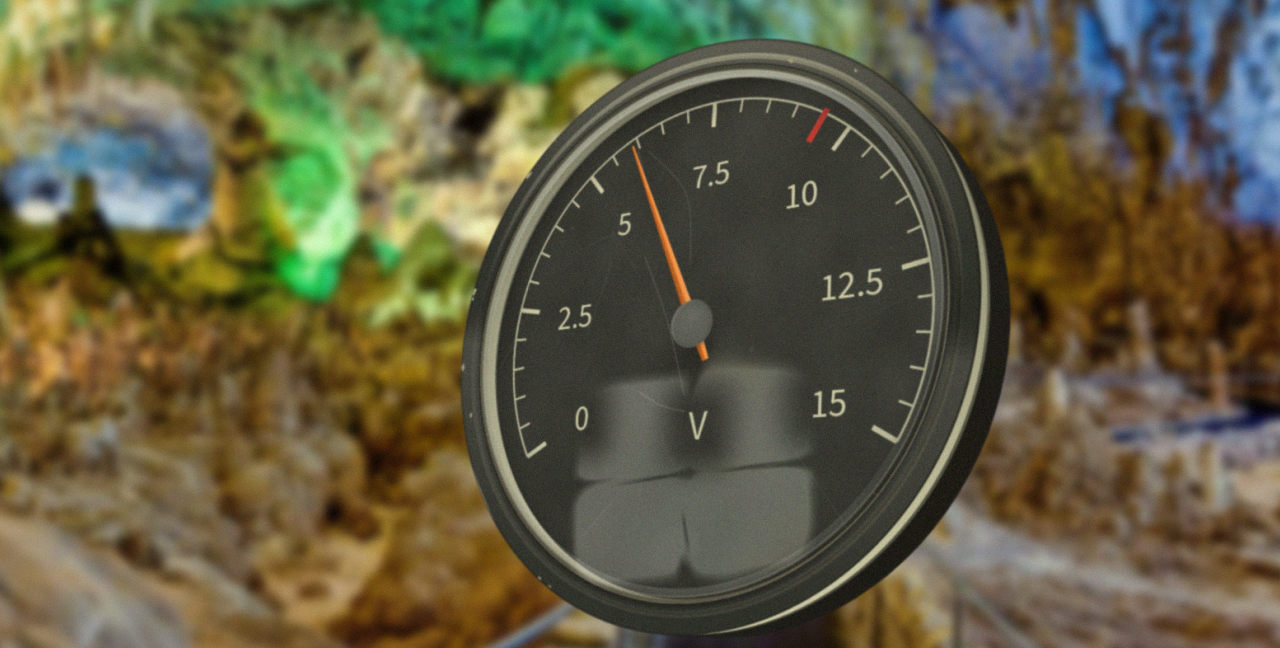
6 V
